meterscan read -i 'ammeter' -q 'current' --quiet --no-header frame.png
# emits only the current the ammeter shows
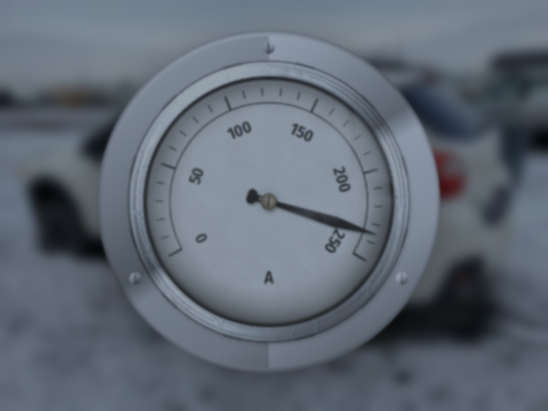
235 A
